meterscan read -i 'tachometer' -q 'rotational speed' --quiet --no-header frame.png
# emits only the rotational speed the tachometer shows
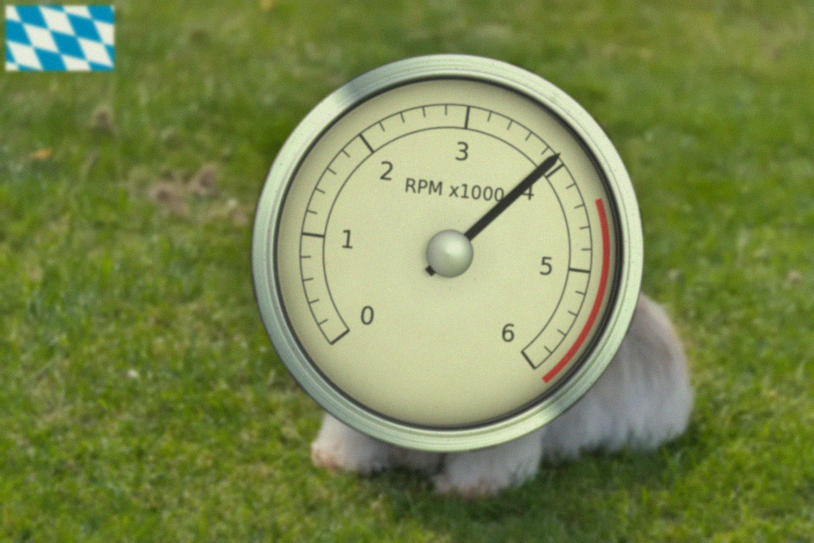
3900 rpm
